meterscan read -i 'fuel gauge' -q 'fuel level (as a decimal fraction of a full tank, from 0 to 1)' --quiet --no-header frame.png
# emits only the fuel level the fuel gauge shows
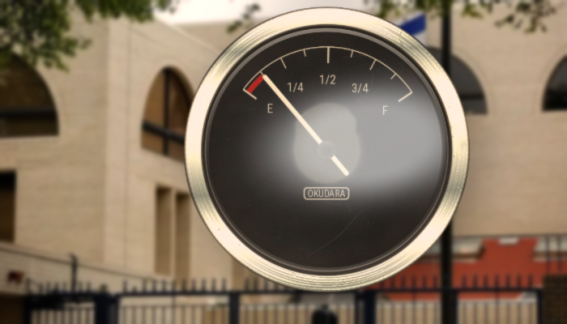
0.125
